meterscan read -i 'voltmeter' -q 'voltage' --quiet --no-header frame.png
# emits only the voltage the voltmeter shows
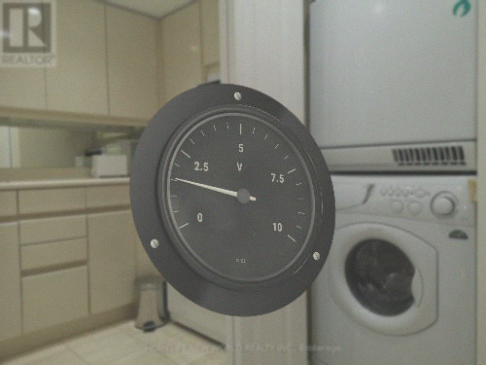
1.5 V
